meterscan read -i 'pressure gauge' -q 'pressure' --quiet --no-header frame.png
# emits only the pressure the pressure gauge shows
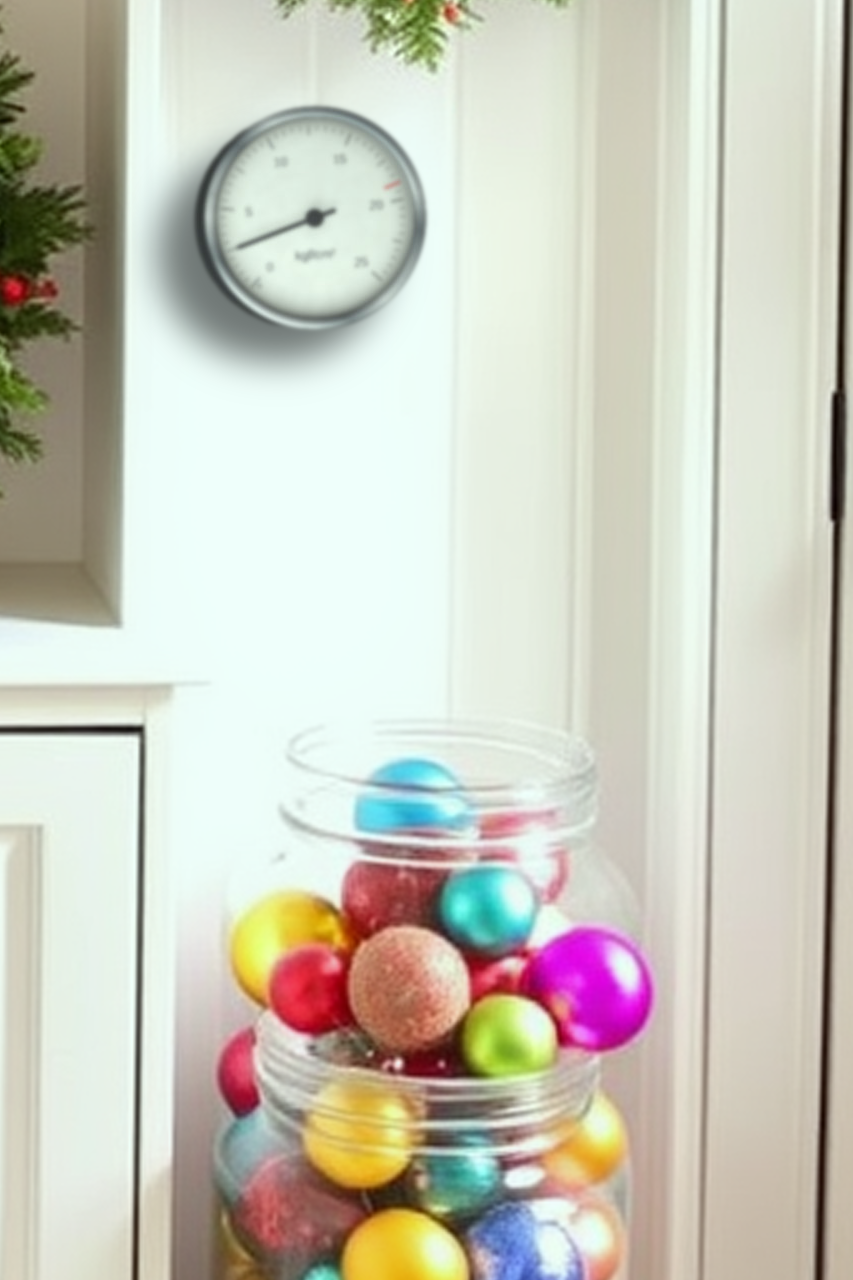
2.5 kg/cm²
